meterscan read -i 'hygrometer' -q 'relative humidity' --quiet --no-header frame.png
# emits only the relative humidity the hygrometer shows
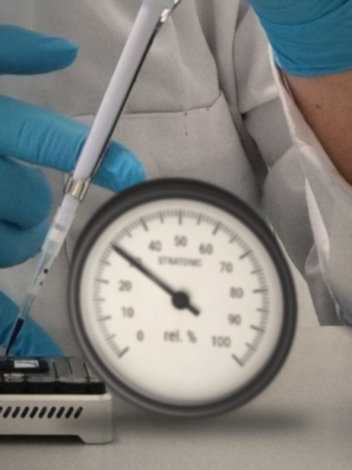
30 %
